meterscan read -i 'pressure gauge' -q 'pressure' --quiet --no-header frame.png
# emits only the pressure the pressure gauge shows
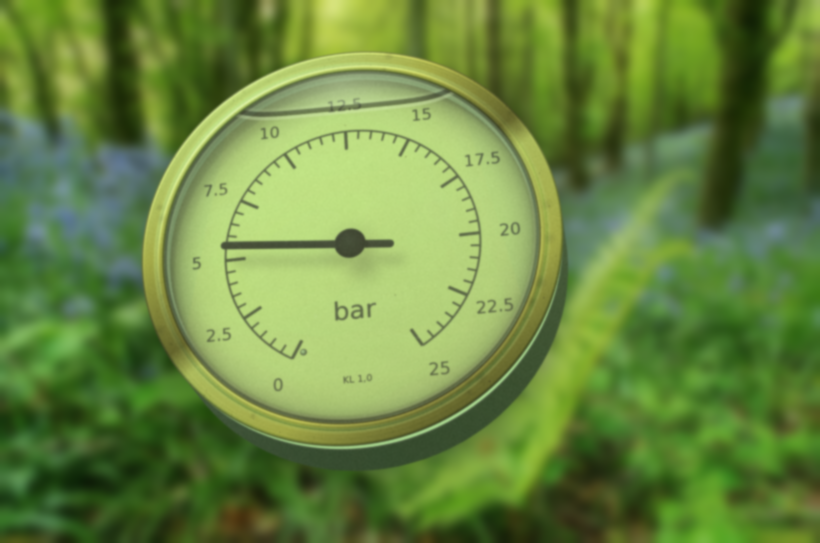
5.5 bar
